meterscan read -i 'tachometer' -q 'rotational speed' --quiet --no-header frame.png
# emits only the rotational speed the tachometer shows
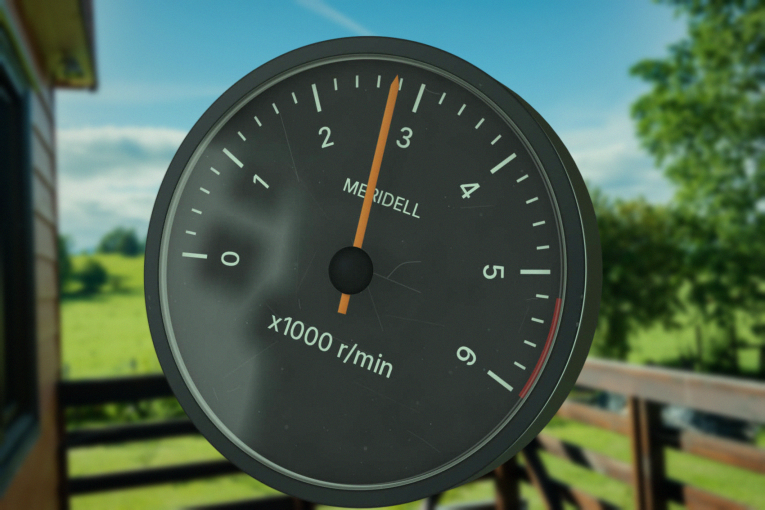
2800 rpm
